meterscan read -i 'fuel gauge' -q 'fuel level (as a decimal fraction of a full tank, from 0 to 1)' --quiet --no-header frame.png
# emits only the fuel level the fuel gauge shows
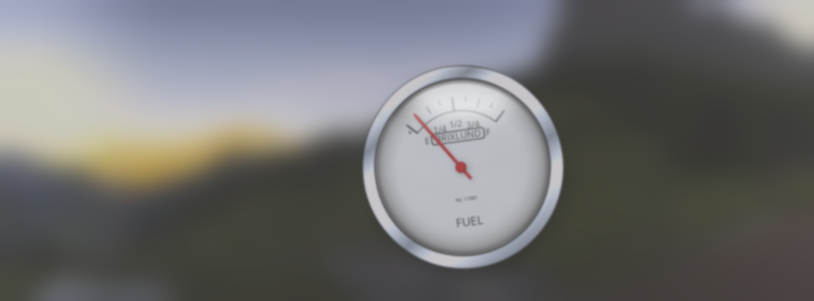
0.125
